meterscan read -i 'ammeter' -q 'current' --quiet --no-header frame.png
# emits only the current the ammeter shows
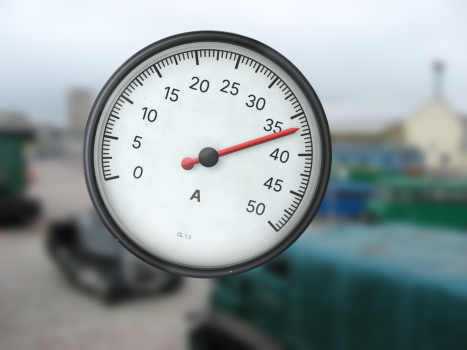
36.5 A
